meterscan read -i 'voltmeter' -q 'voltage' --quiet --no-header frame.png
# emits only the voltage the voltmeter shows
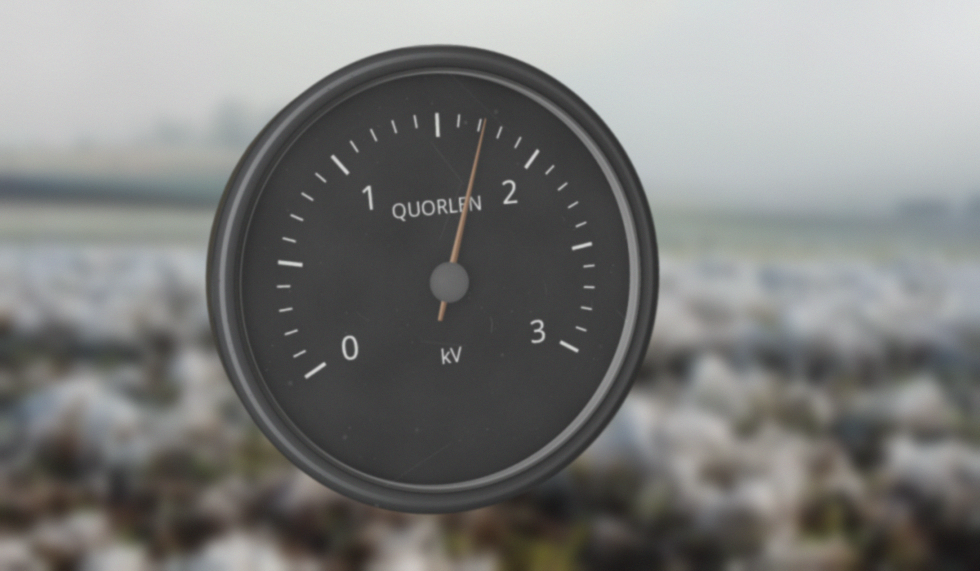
1.7 kV
